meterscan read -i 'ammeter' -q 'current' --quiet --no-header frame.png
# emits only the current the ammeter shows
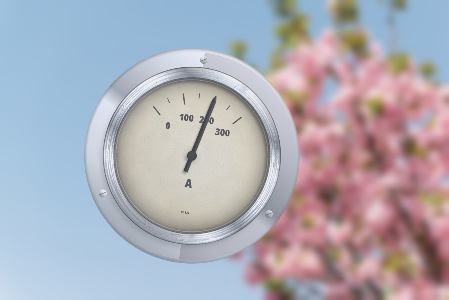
200 A
